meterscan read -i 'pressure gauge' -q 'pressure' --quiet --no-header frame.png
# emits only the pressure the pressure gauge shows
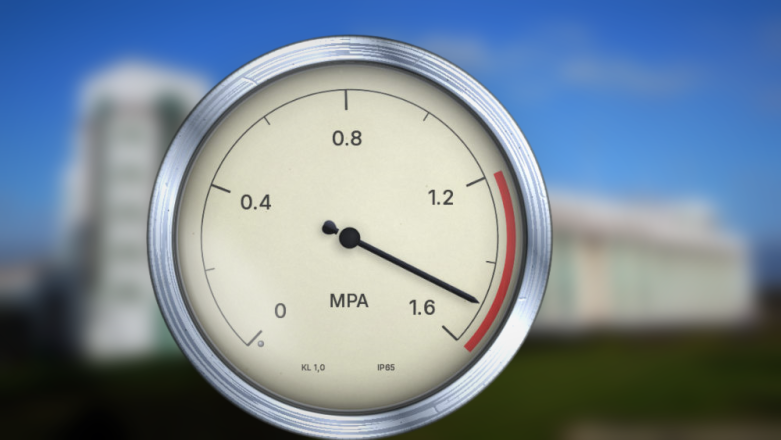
1.5 MPa
